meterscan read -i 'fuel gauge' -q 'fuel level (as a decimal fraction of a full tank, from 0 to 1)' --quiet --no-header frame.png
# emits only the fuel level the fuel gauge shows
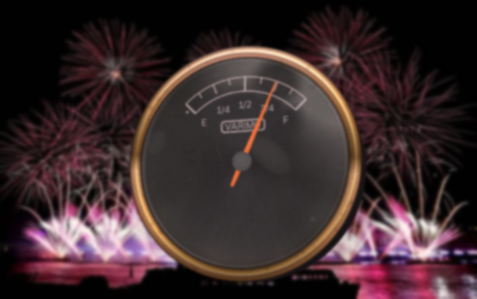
0.75
